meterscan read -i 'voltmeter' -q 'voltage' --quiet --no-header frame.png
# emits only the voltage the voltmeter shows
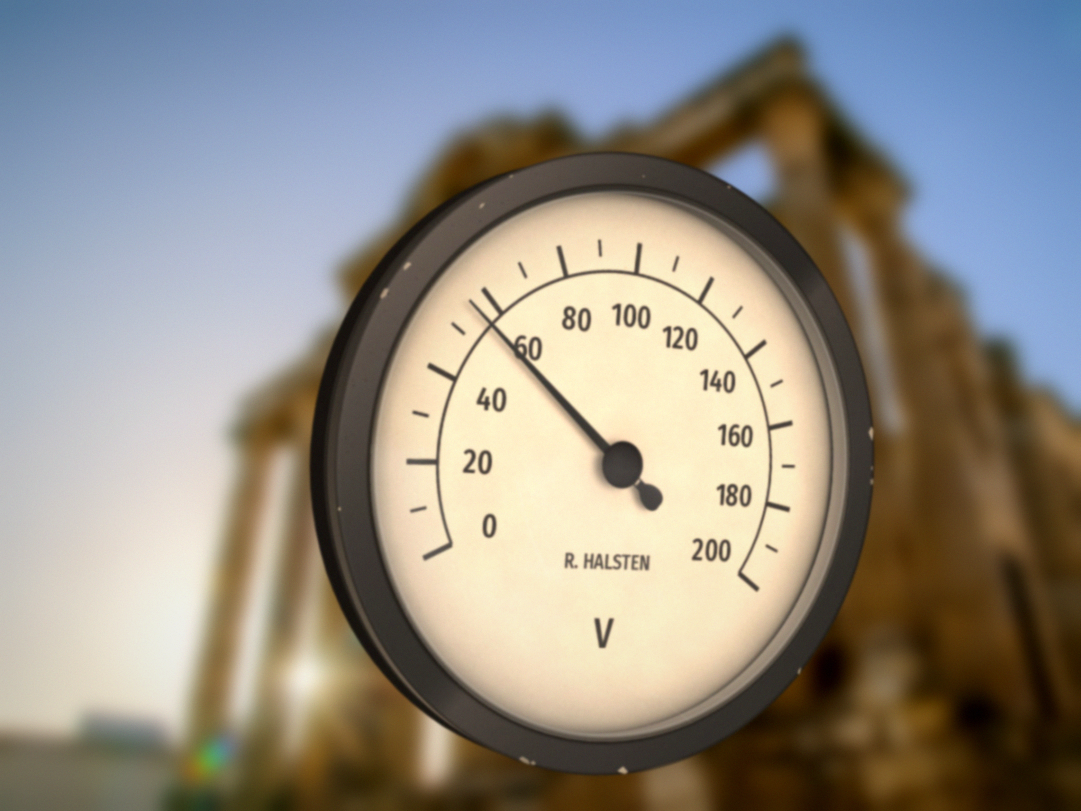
55 V
